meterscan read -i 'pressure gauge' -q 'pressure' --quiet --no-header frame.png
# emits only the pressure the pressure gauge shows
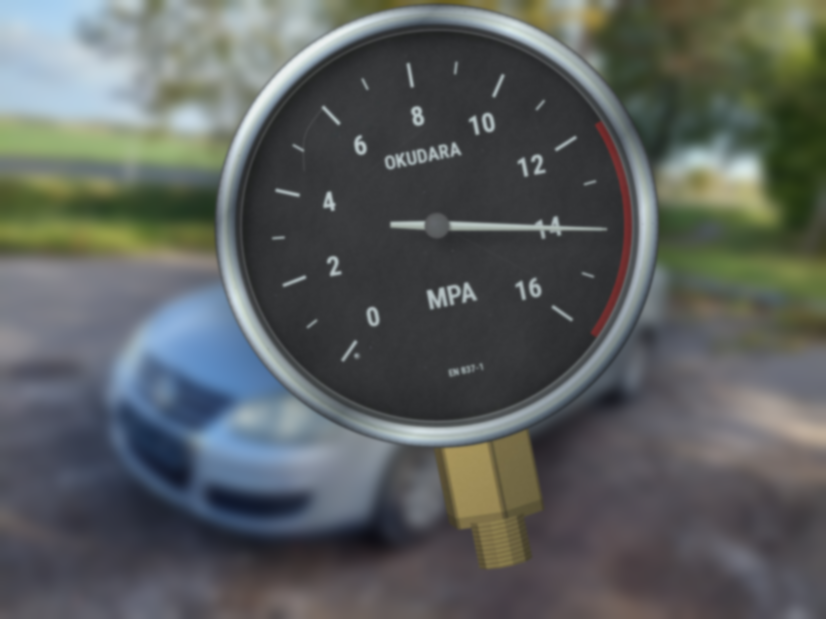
14 MPa
